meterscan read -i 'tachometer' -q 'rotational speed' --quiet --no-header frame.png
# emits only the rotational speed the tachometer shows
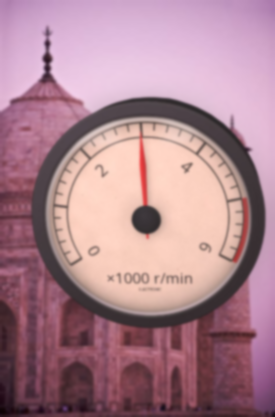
3000 rpm
